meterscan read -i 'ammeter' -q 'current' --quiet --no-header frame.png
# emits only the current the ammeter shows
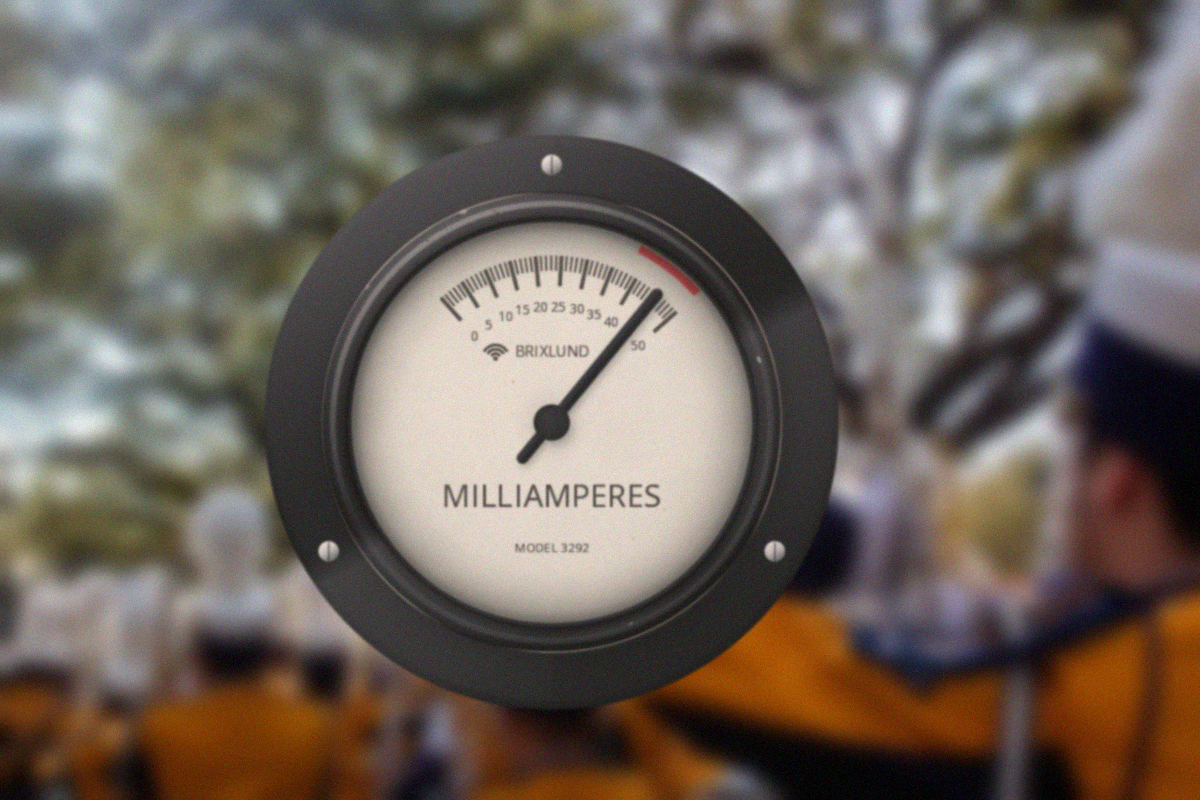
45 mA
